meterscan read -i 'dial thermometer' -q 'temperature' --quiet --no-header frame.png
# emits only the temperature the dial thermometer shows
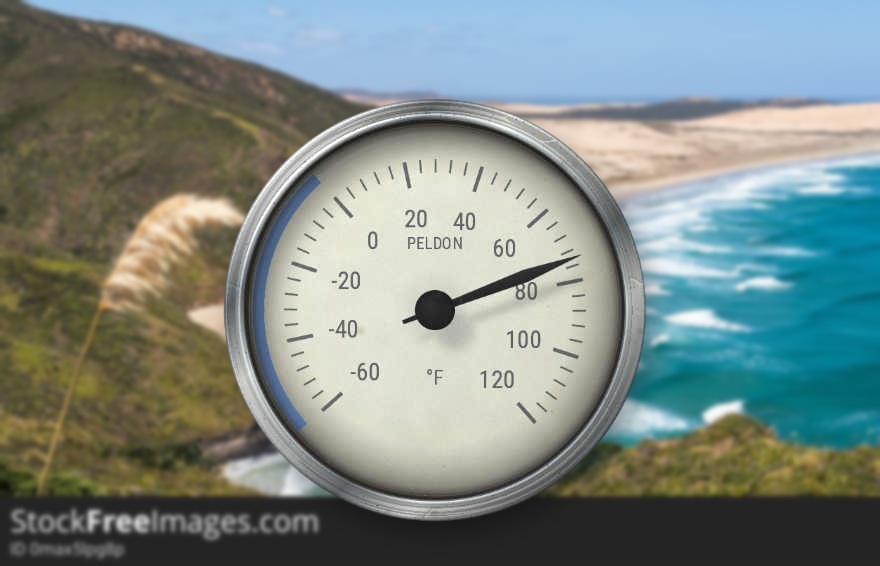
74 °F
